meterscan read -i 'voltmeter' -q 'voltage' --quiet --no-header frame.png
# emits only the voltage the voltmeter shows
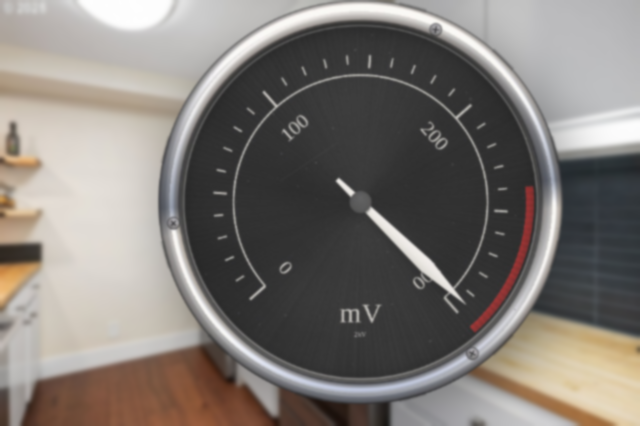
295 mV
